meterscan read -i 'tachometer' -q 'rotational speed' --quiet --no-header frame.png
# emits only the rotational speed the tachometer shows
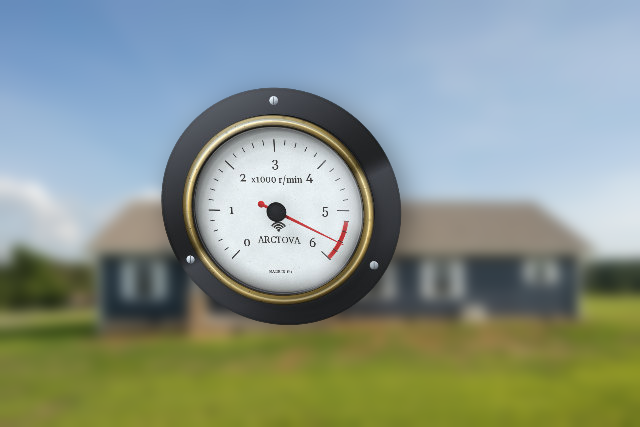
5600 rpm
